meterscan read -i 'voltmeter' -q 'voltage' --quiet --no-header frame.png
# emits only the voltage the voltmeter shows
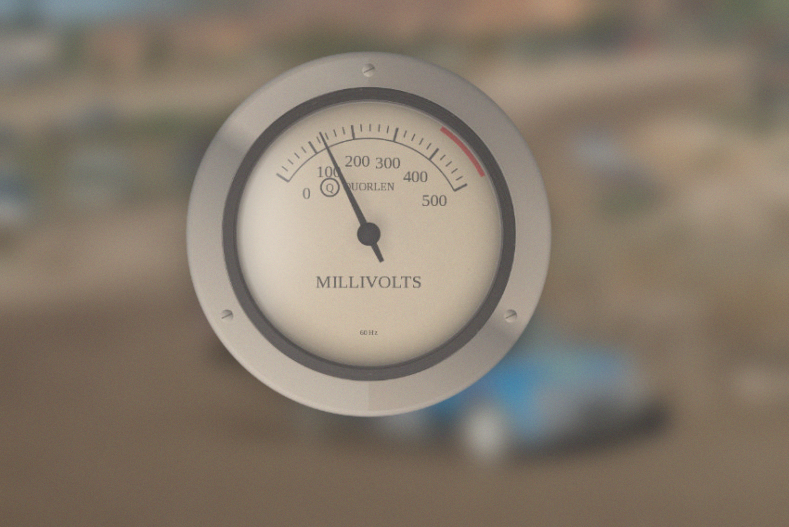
130 mV
